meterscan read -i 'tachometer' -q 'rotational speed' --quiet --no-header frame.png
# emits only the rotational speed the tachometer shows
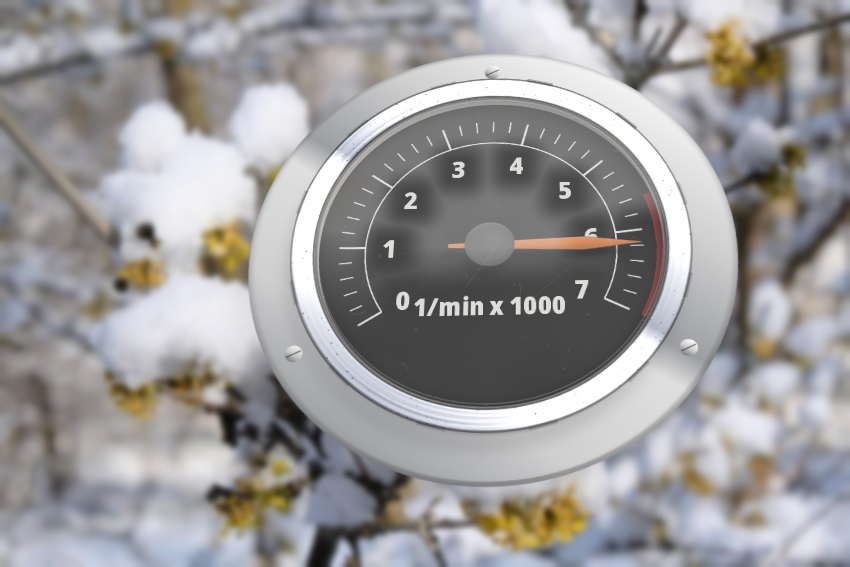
6200 rpm
